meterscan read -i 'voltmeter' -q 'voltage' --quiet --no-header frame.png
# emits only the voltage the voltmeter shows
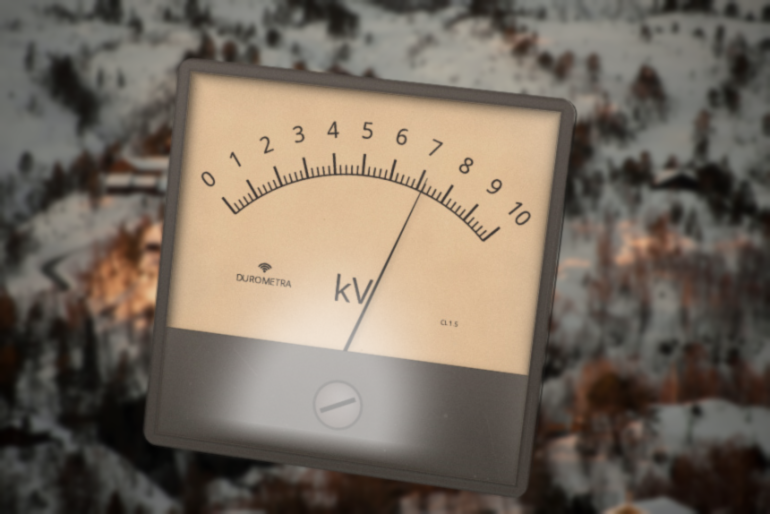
7.2 kV
